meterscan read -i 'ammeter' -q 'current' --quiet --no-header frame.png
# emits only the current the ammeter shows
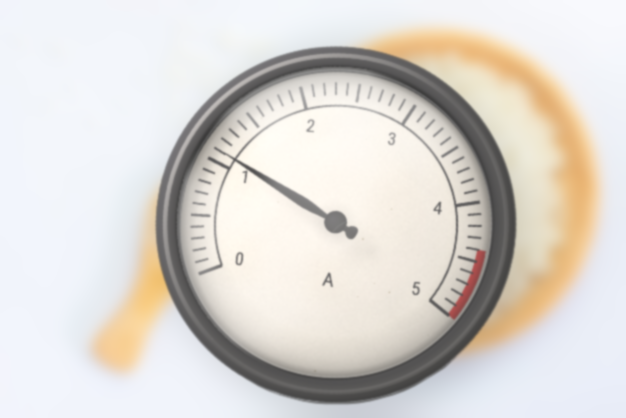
1.1 A
